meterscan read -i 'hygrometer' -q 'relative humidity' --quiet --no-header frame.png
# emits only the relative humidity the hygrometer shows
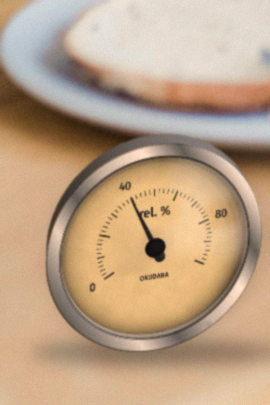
40 %
